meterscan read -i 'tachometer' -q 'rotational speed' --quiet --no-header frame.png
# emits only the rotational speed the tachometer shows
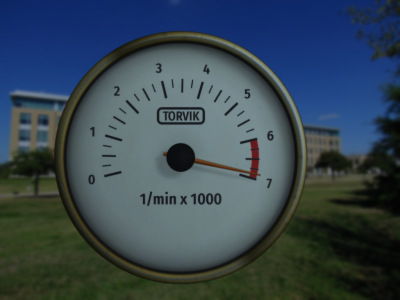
6875 rpm
